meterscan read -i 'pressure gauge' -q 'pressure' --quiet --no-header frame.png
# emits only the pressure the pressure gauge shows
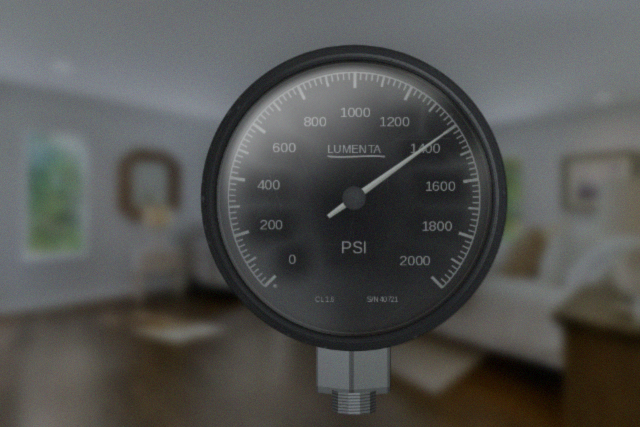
1400 psi
